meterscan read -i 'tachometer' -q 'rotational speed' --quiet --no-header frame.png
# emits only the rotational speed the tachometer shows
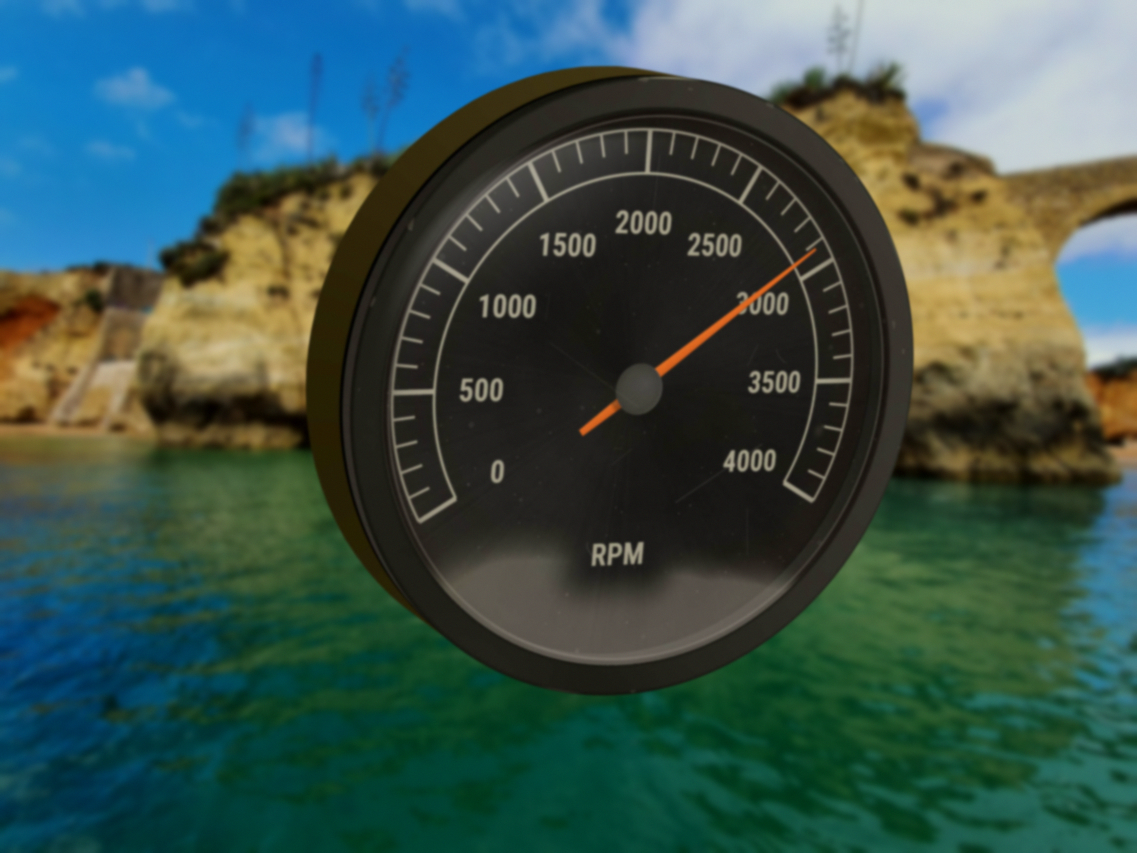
2900 rpm
